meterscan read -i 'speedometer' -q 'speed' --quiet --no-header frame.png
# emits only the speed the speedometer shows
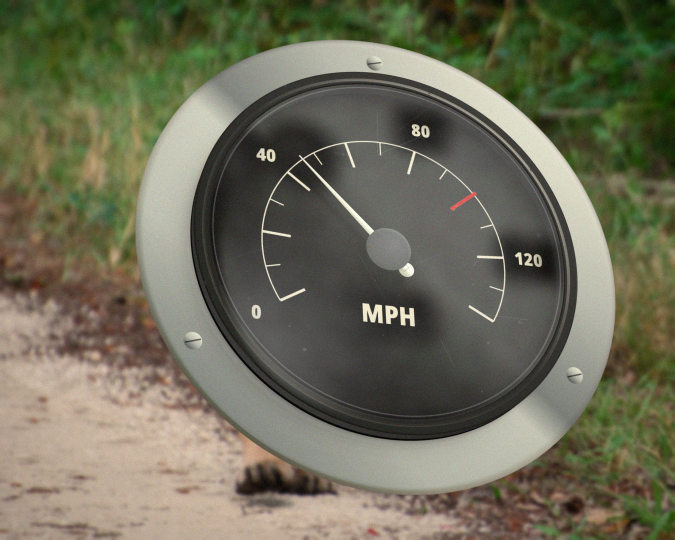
45 mph
